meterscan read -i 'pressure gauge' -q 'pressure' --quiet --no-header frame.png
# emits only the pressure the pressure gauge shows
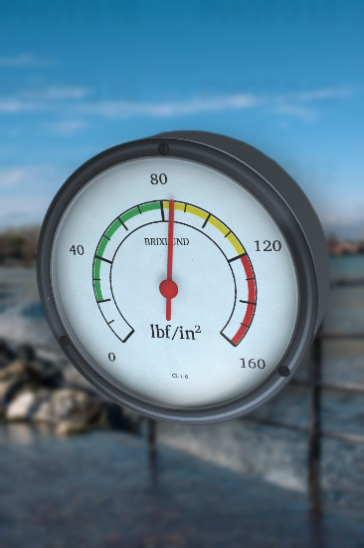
85 psi
